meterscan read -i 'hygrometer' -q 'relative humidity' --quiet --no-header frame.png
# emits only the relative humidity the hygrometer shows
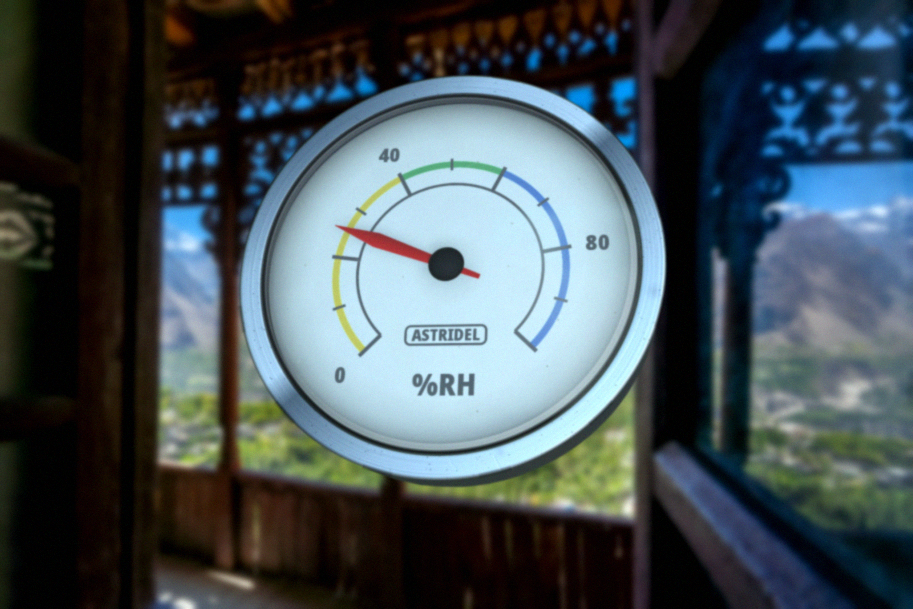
25 %
